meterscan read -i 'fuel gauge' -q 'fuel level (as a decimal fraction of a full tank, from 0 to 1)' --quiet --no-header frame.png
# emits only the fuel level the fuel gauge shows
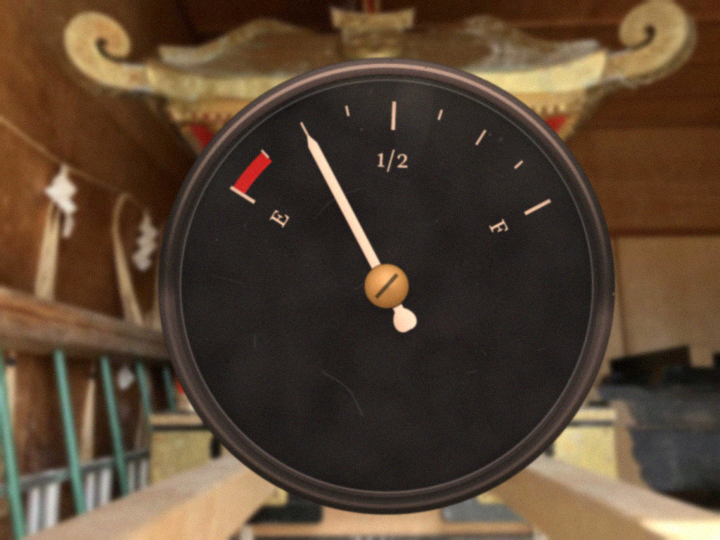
0.25
